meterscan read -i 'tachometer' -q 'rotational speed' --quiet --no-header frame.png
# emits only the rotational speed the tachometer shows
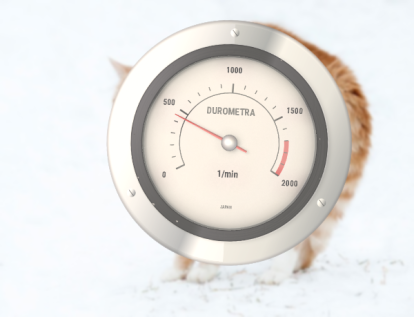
450 rpm
